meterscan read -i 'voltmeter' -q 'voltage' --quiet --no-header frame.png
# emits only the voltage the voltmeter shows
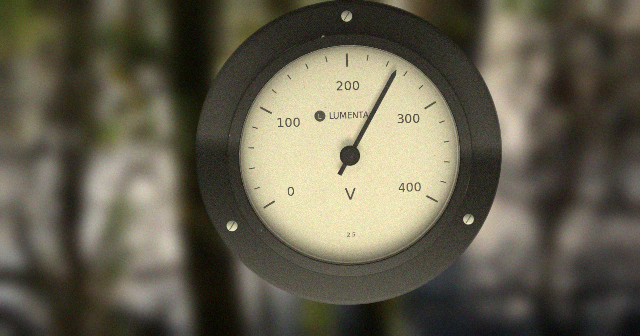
250 V
